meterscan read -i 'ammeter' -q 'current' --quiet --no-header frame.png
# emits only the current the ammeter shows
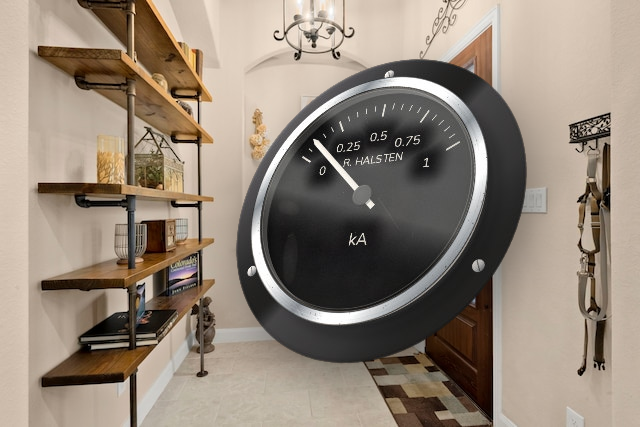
0.1 kA
